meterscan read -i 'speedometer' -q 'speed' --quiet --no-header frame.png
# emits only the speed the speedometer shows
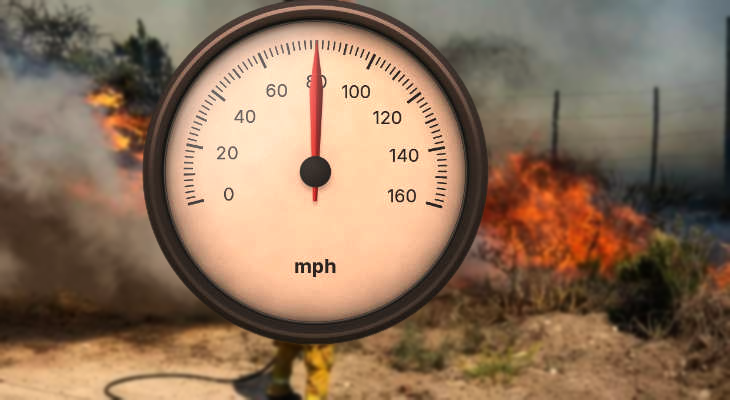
80 mph
